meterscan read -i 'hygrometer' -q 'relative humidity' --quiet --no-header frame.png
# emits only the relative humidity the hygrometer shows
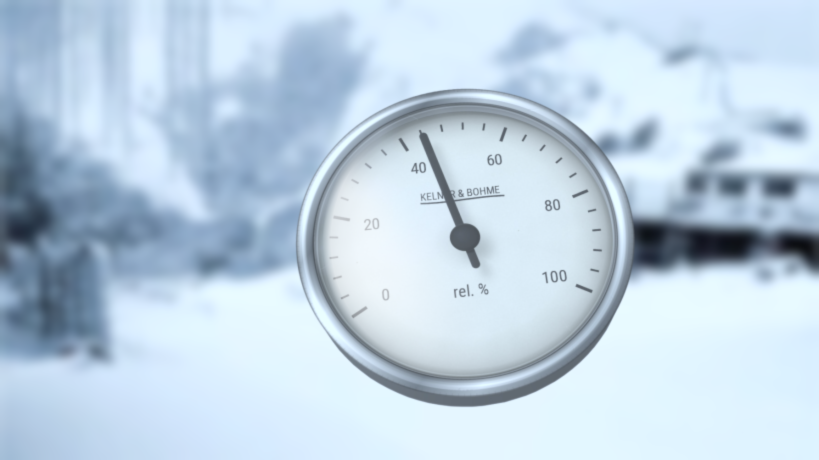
44 %
